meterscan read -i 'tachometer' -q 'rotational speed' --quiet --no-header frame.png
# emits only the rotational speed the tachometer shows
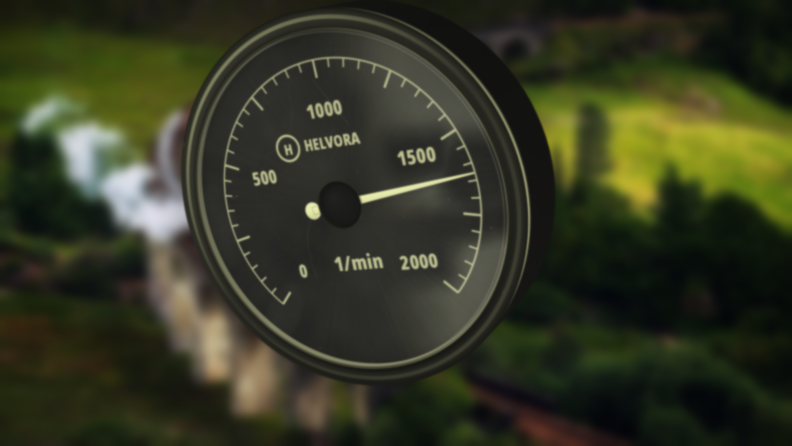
1625 rpm
